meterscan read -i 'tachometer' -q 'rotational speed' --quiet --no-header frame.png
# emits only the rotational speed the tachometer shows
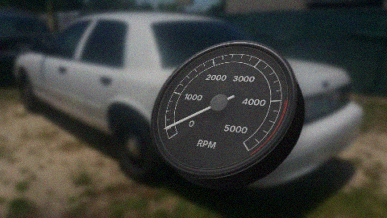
200 rpm
